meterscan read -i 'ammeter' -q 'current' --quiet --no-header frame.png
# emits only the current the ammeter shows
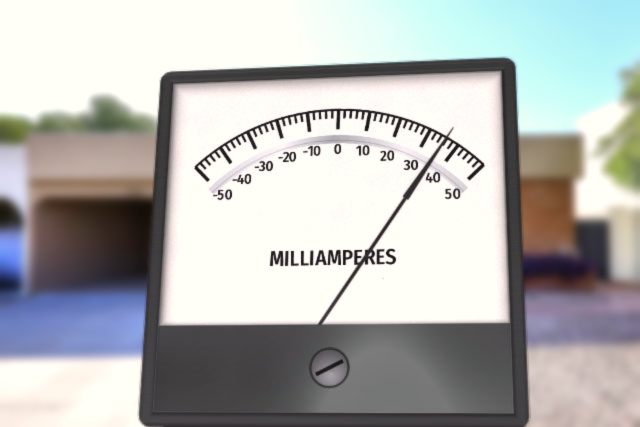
36 mA
